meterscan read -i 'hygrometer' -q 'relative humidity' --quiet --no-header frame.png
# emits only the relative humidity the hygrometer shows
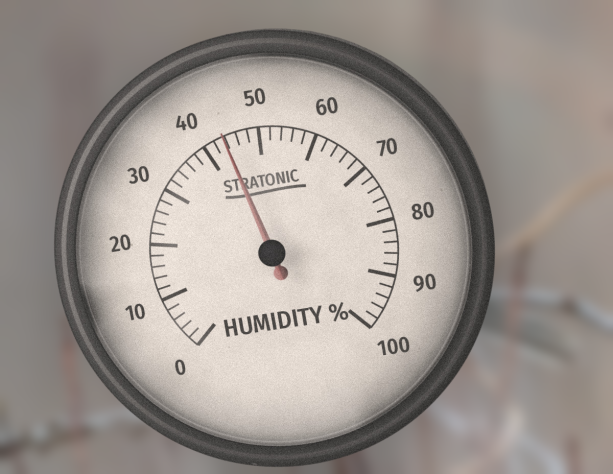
44 %
